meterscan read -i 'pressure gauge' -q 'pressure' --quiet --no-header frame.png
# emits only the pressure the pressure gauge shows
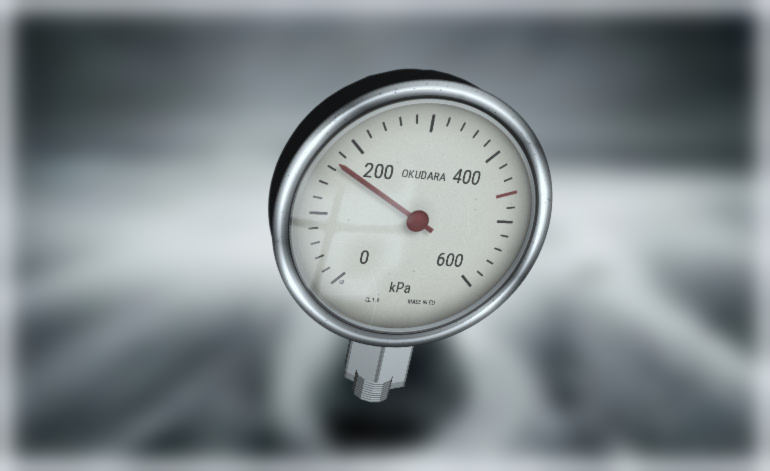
170 kPa
